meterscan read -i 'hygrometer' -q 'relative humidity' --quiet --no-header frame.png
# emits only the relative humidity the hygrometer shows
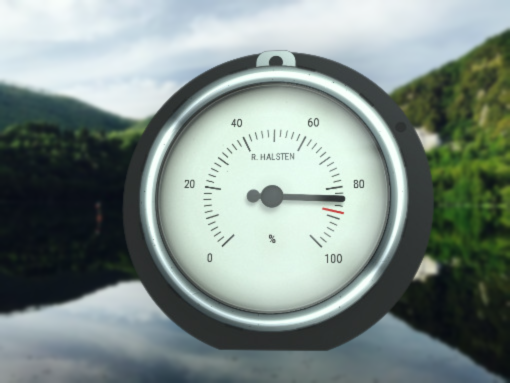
84 %
